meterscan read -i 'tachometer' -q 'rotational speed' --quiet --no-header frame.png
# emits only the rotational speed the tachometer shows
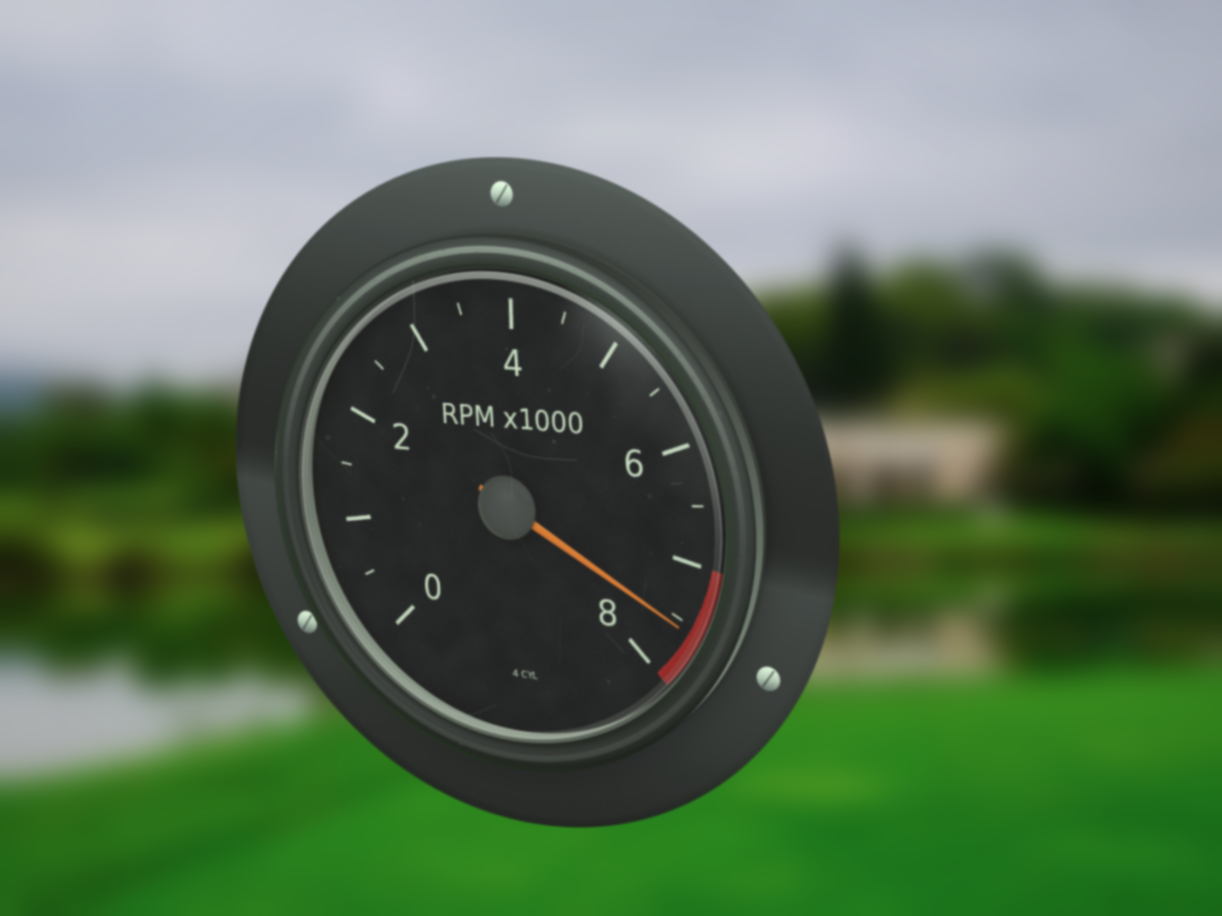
7500 rpm
